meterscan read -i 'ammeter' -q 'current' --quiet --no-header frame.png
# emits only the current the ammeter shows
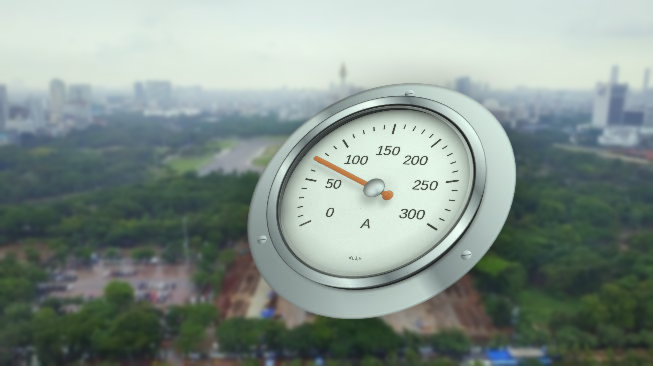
70 A
